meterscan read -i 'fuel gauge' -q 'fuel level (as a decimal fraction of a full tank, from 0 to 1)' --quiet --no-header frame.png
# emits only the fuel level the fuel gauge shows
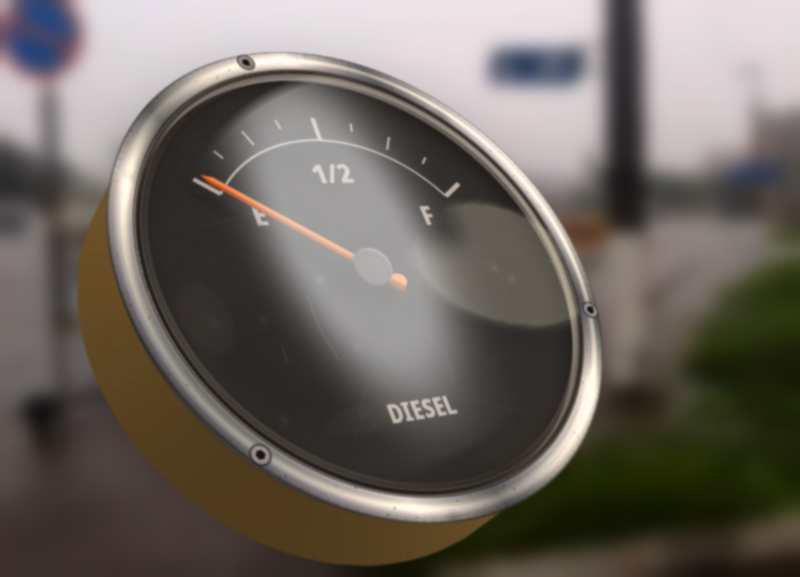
0
